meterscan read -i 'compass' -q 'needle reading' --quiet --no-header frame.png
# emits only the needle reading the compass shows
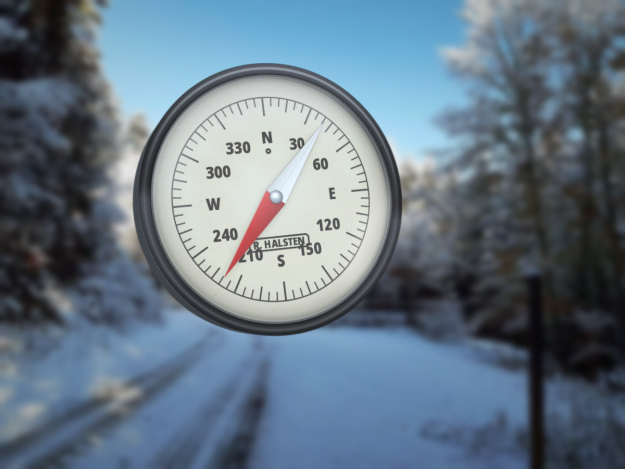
220 °
